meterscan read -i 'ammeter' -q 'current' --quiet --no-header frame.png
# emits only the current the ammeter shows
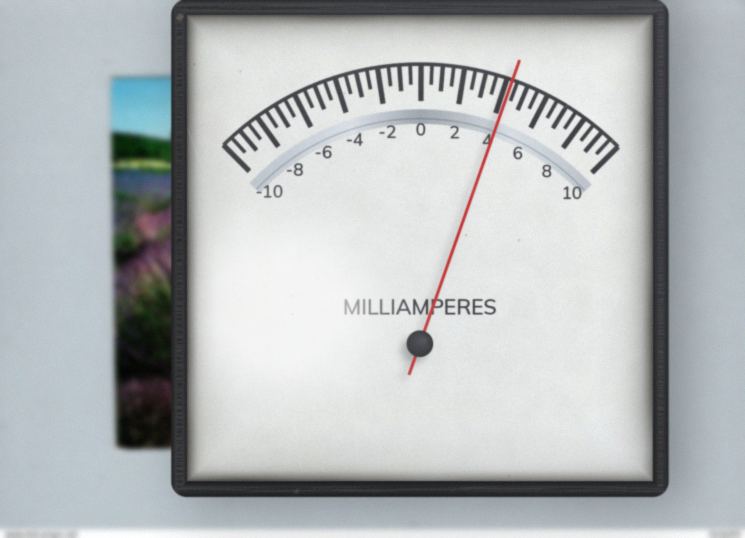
4.25 mA
